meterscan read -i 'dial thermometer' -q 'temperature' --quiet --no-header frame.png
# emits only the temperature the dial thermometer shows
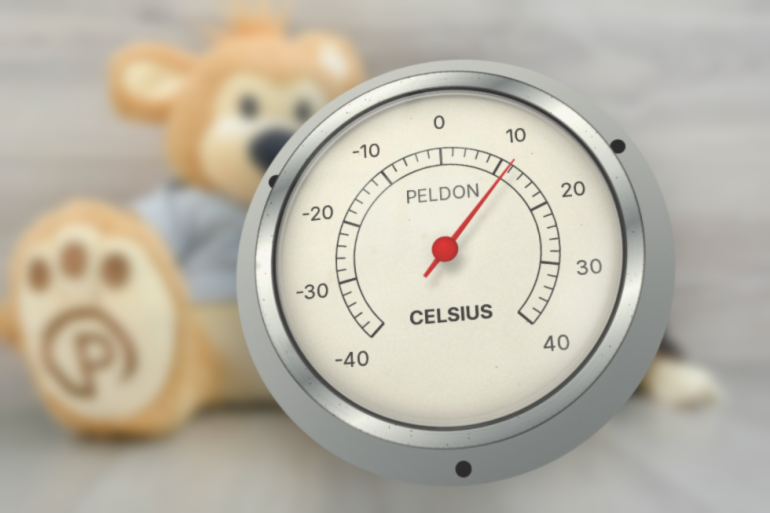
12 °C
